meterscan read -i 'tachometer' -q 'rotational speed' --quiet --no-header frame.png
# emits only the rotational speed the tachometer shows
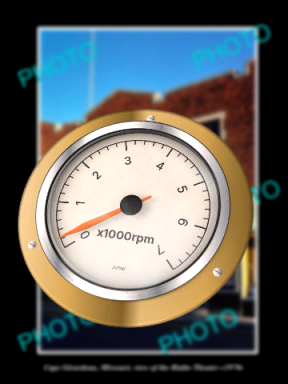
200 rpm
